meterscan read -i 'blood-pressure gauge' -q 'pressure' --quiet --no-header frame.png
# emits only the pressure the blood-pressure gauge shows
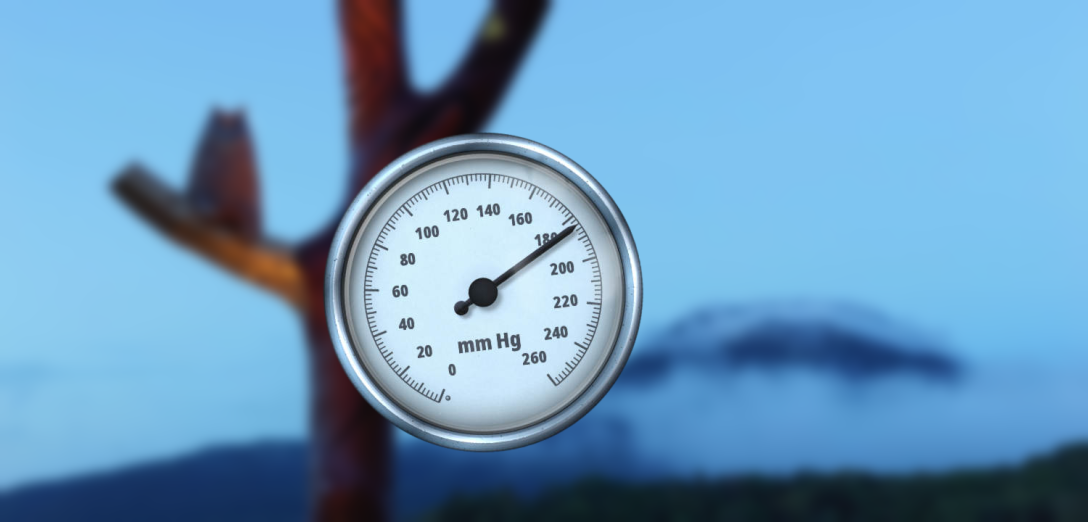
184 mmHg
